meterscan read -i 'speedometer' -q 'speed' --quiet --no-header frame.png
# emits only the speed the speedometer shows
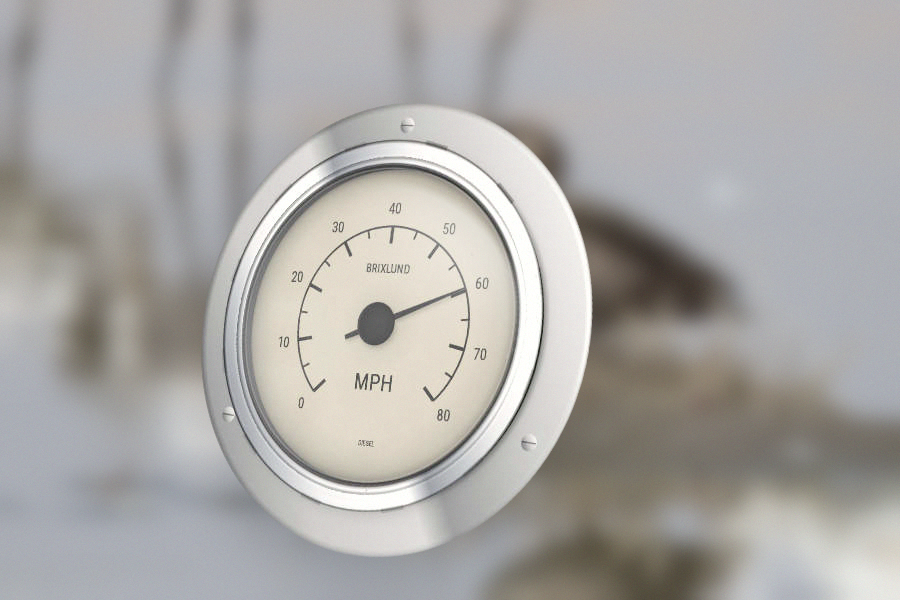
60 mph
